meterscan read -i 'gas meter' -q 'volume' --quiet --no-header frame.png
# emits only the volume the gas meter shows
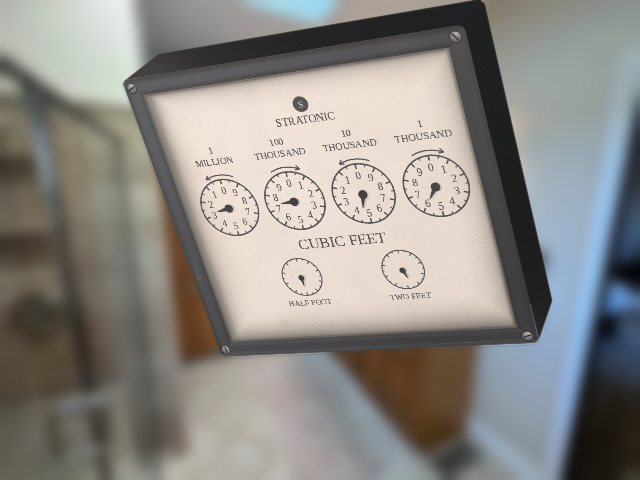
274600 ft³
